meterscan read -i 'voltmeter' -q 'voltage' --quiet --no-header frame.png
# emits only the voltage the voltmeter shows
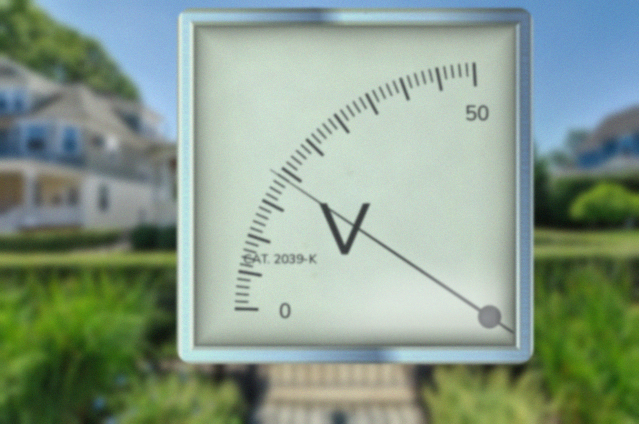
19 V
